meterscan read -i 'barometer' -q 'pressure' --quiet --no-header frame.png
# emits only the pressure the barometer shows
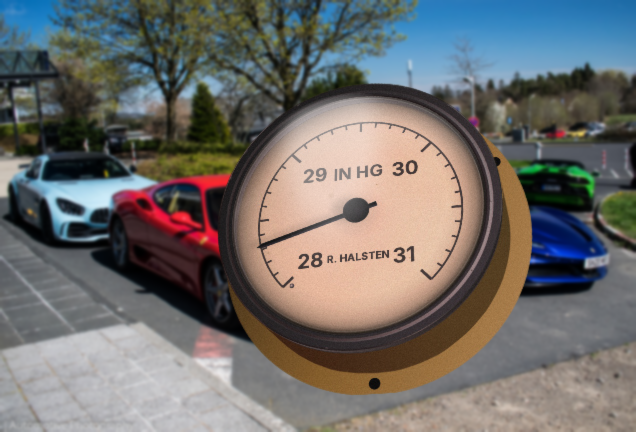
28.3 inHg
